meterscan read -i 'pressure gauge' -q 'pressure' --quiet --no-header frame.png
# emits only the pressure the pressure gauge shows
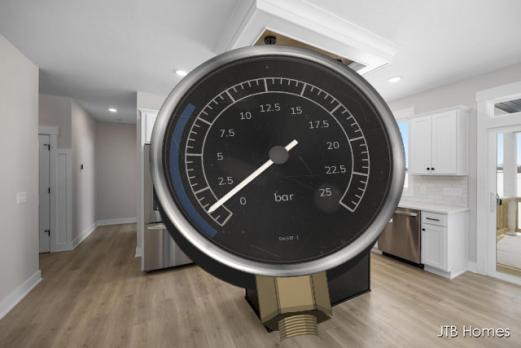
1 bar
